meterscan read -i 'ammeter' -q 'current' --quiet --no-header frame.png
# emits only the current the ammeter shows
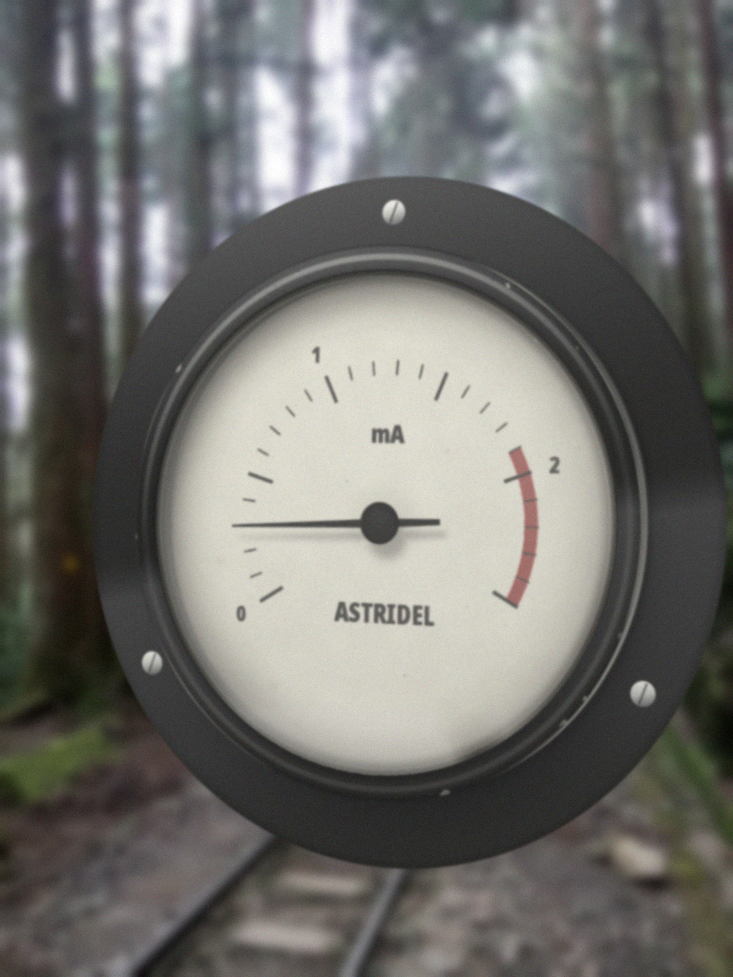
0.3 mA
